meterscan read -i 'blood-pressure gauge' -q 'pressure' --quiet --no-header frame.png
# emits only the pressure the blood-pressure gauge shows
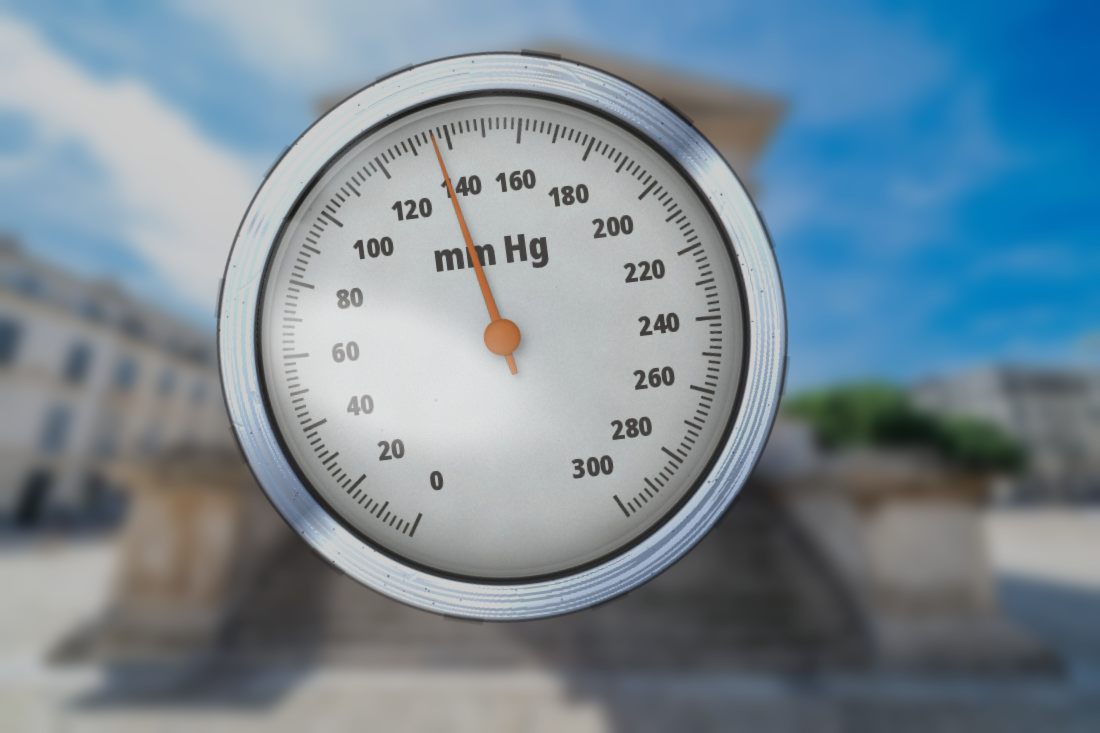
136 mmHg
